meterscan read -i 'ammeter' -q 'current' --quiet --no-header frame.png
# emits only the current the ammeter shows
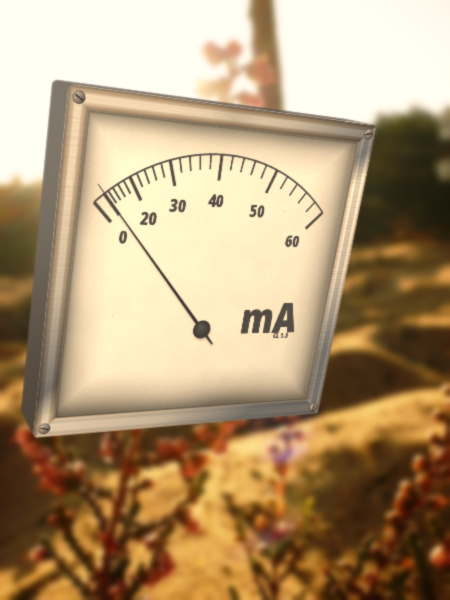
10 mA
